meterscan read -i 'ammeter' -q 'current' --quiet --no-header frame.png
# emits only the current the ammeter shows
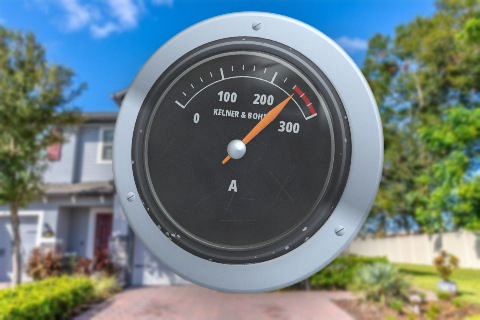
250 A
